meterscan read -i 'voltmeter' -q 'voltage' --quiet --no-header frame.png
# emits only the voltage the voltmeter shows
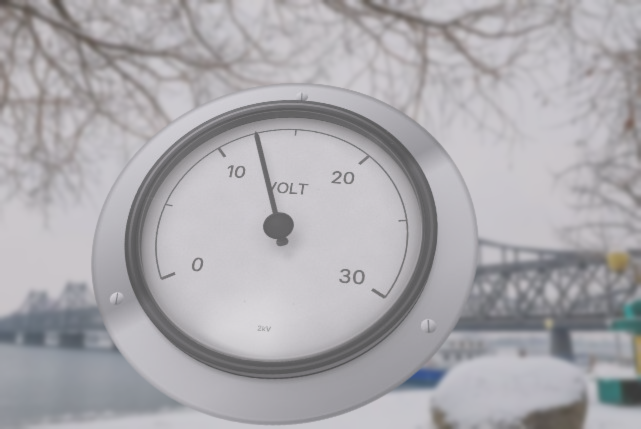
12.5 V
